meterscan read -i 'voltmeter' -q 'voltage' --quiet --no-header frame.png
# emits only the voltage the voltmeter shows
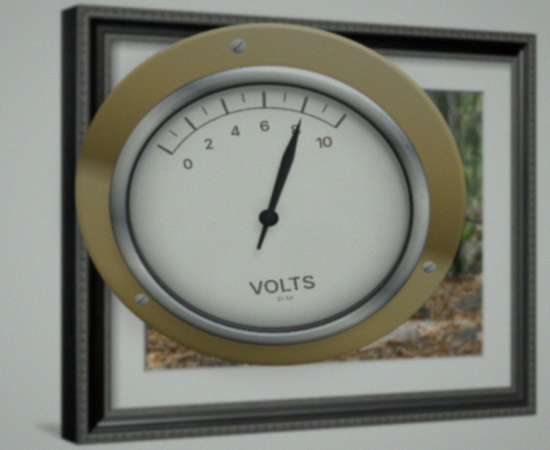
8 V
